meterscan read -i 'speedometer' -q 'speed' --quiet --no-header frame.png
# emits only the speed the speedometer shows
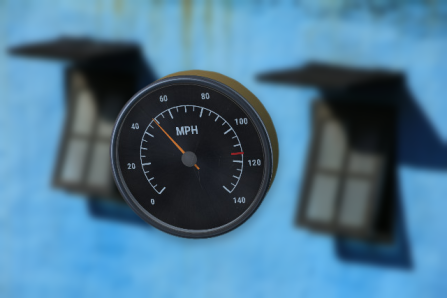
50 mph
